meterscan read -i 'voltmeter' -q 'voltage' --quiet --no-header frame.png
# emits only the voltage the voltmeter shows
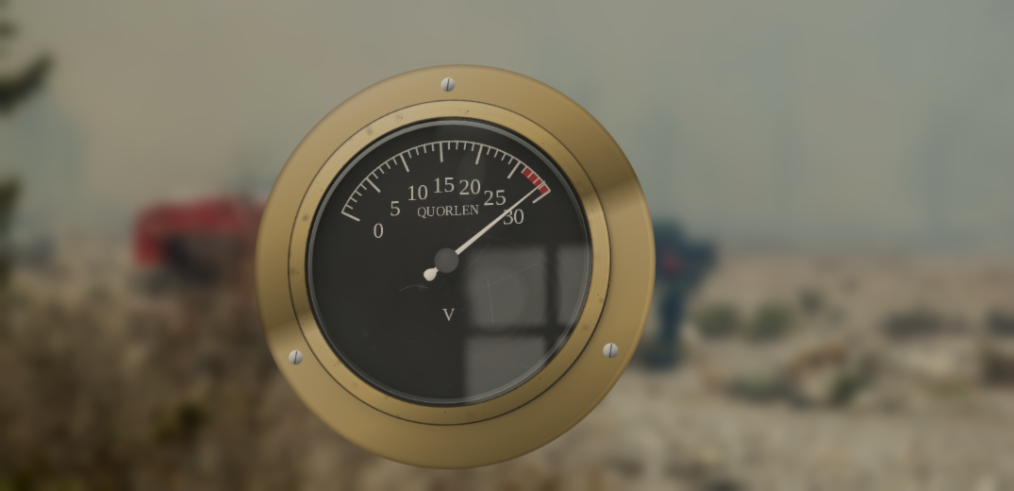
29 V
